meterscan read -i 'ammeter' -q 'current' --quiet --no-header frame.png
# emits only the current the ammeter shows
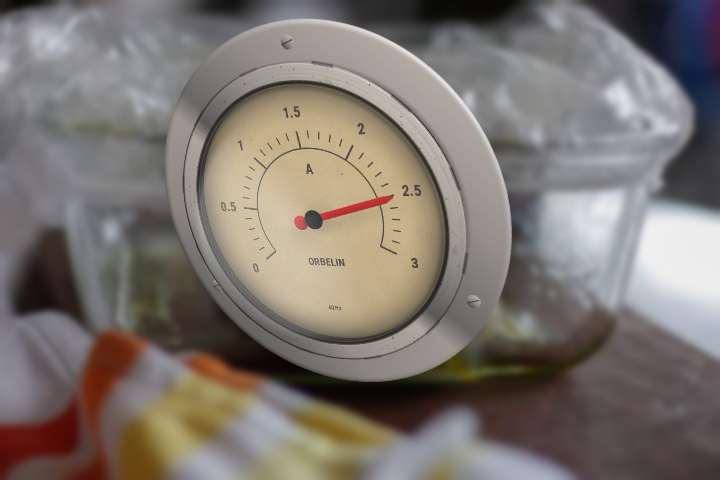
2.5 A
